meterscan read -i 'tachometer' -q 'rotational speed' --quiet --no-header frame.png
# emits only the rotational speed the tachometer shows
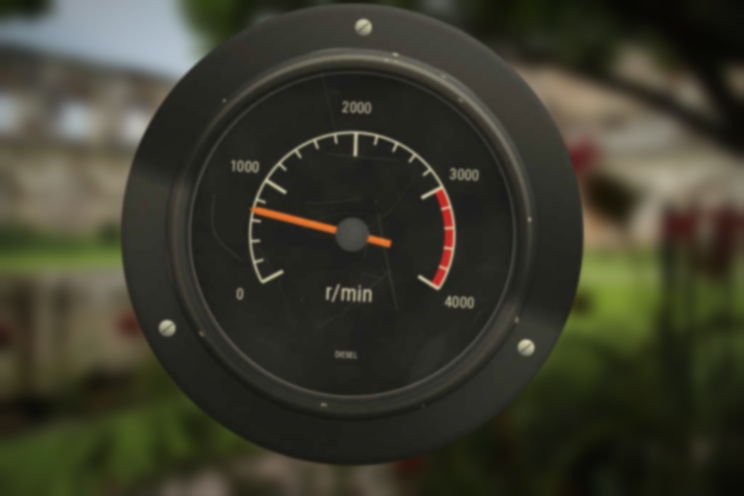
700 rpm
